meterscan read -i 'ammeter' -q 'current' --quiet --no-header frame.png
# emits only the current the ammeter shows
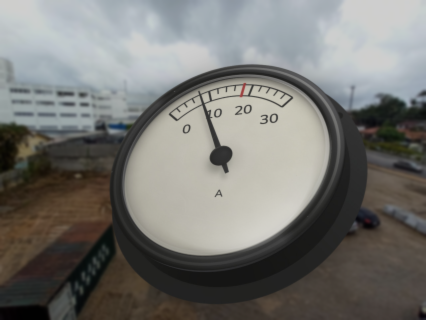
8 A
